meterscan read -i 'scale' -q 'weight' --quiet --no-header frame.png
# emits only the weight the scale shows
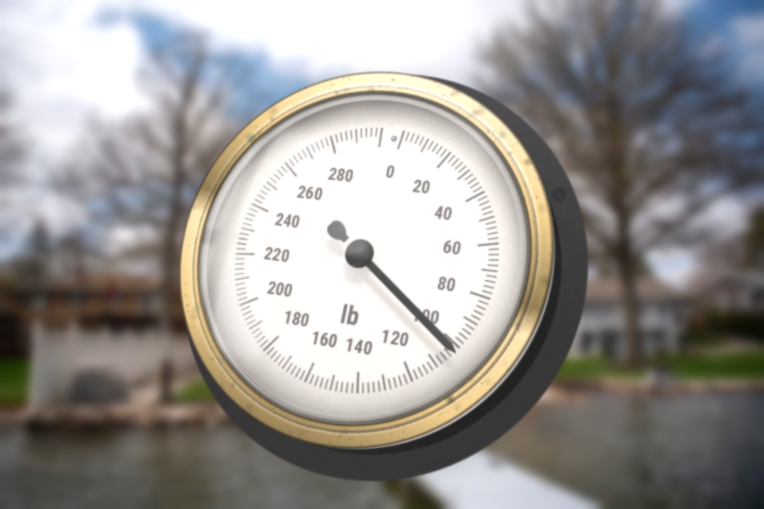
102 lb
